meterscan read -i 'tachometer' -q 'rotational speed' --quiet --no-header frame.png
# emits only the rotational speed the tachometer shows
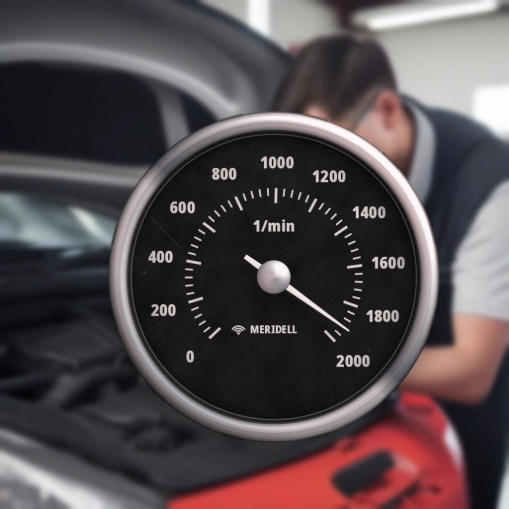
1920 rpm
